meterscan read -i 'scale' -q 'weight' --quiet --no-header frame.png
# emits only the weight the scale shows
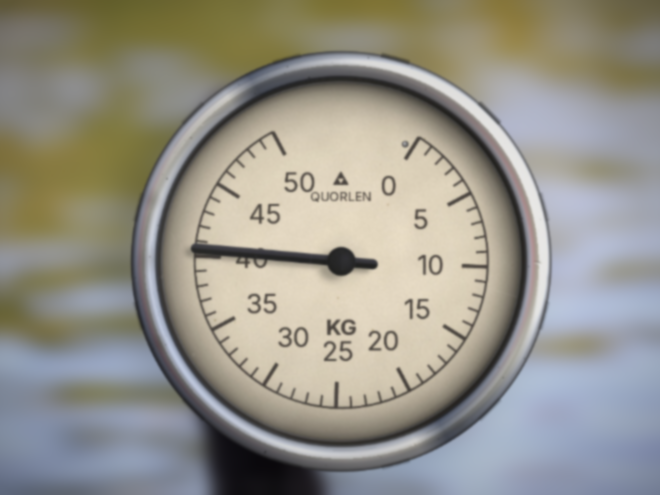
40.5 kg
